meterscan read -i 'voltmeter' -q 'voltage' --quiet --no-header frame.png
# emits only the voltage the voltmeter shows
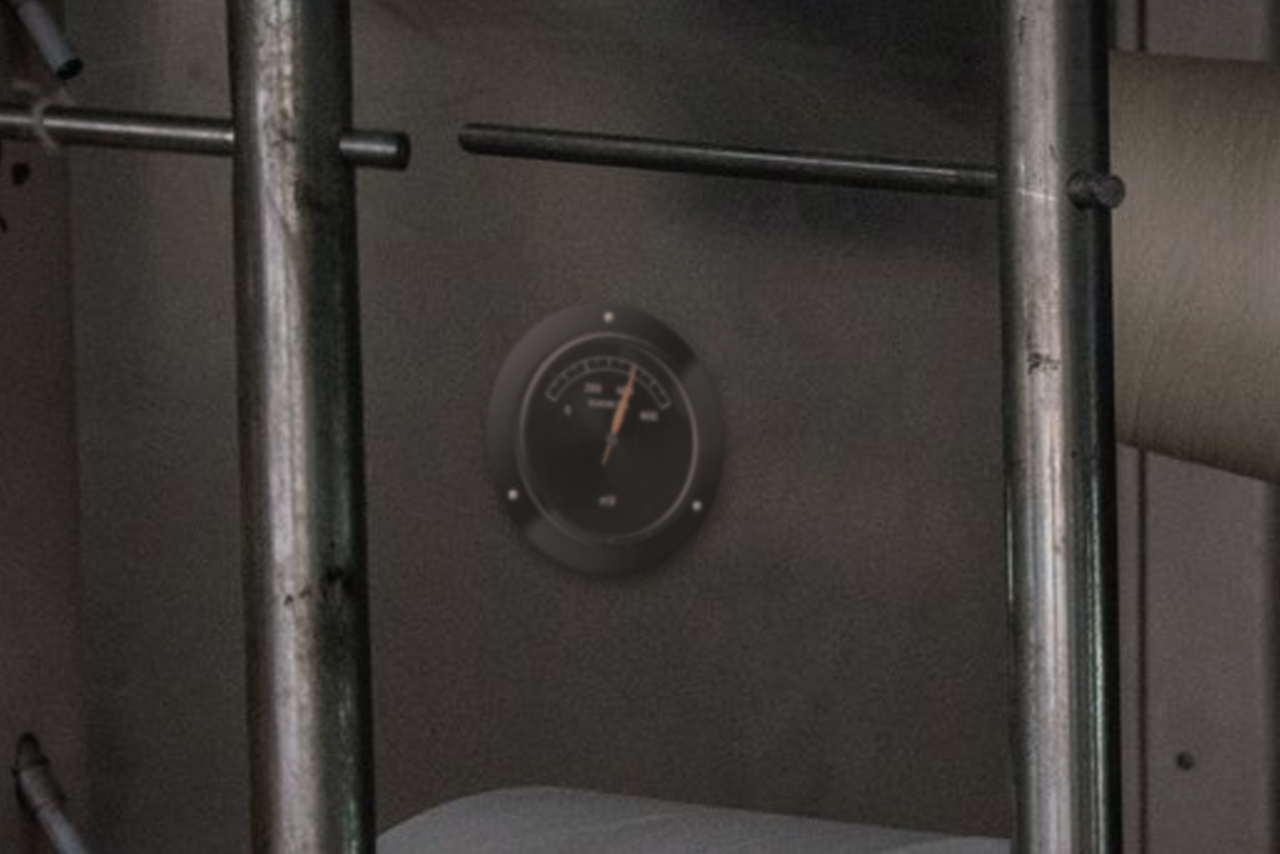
400 mV
